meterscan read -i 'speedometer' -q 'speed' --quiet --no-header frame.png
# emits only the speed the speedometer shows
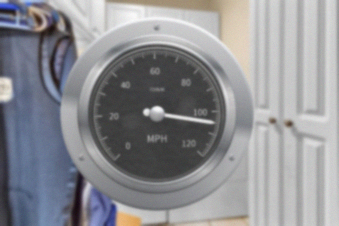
105 mph
